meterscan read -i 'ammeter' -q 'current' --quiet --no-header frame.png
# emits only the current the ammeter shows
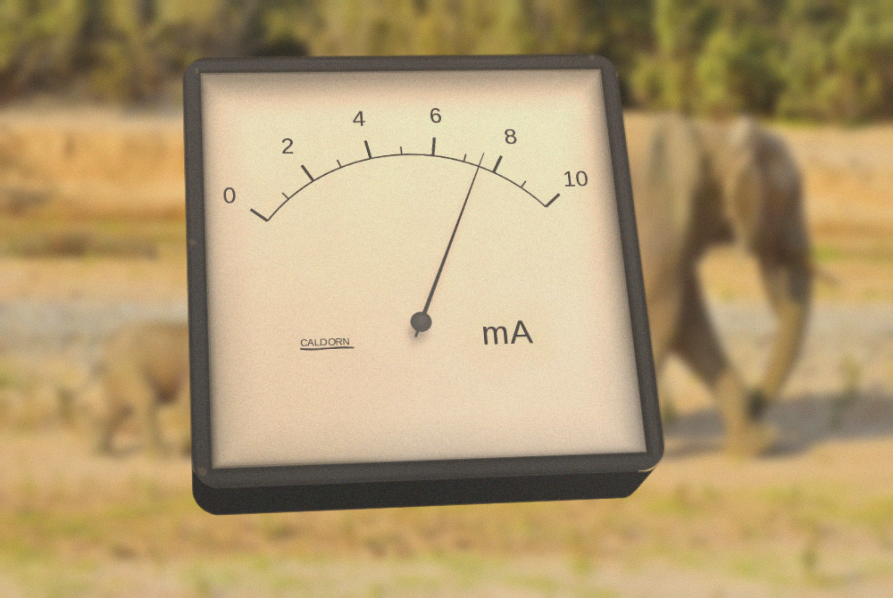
7.5 mA
